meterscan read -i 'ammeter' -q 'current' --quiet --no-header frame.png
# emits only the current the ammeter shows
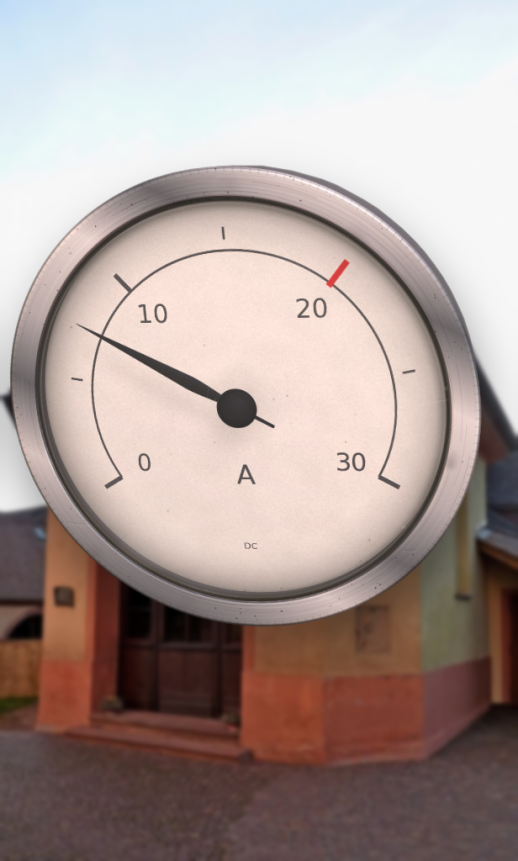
7.5 A
